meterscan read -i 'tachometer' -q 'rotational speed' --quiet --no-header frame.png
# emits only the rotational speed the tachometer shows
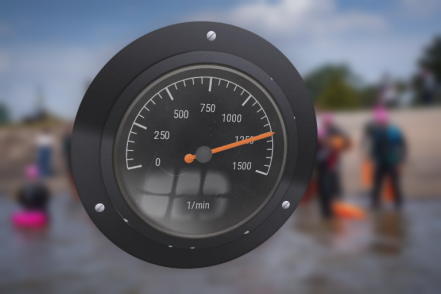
1250 rpm
